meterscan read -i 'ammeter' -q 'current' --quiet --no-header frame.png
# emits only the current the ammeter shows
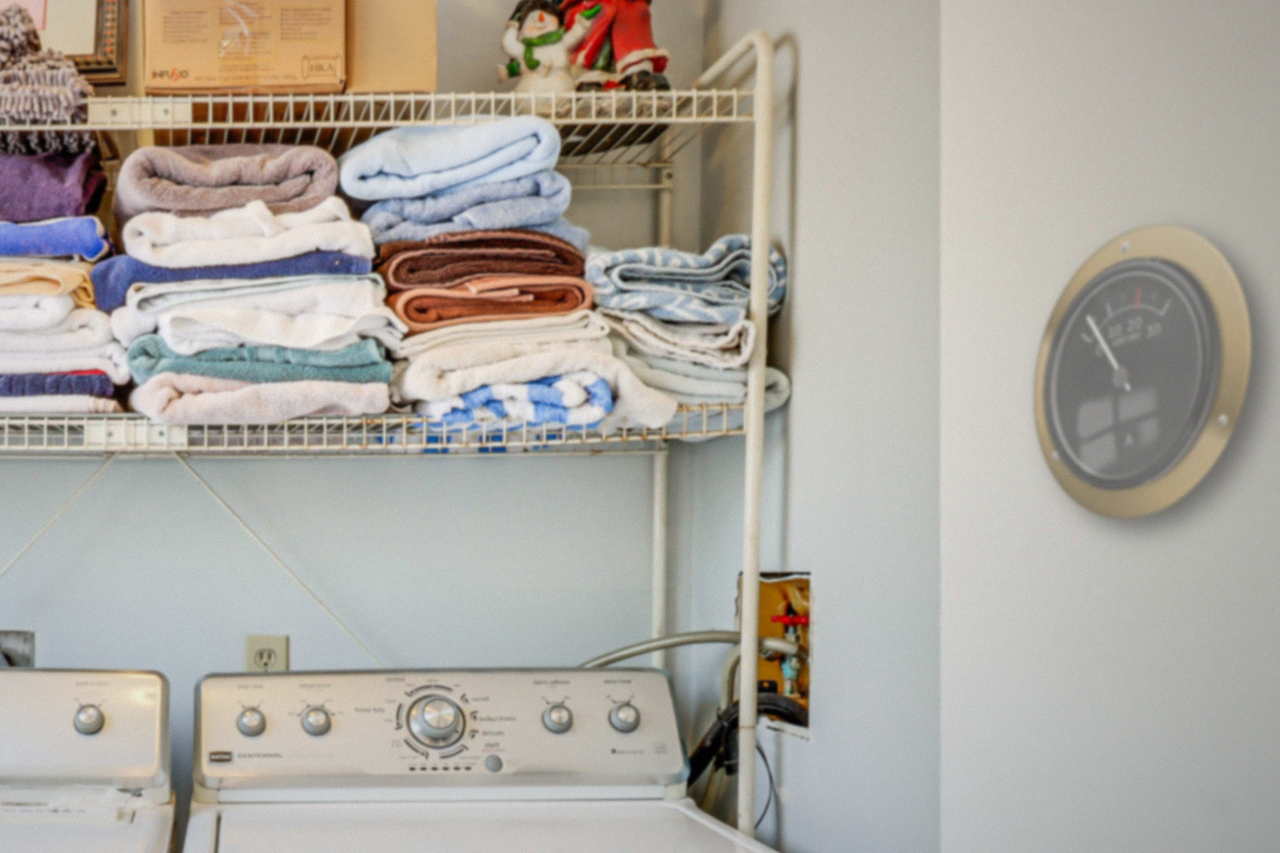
5 A
